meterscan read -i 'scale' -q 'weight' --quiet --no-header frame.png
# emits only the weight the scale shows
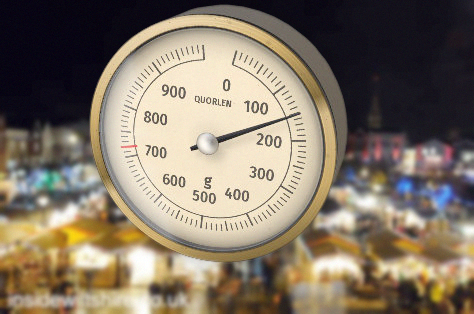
150 g
